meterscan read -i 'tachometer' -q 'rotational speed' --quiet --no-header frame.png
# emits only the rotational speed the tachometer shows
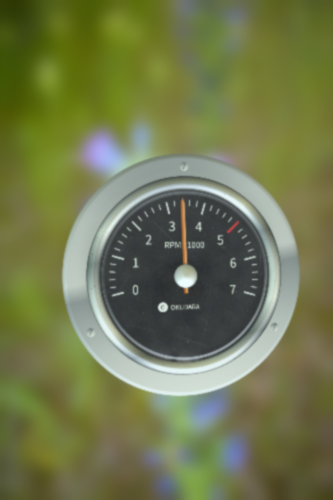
3400 rpm
